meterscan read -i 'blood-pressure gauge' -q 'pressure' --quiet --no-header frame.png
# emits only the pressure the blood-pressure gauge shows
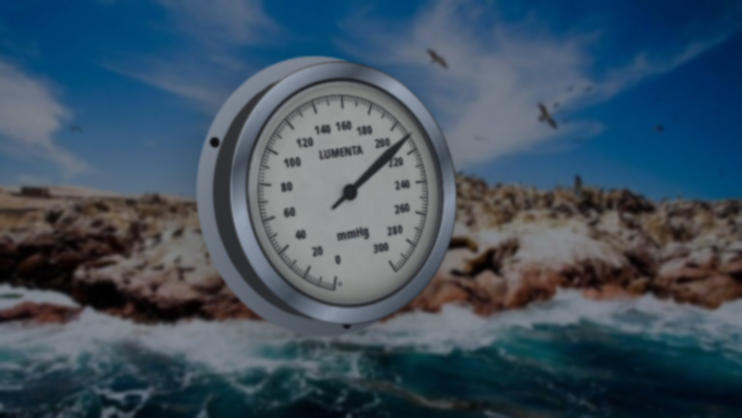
210 mmHg
